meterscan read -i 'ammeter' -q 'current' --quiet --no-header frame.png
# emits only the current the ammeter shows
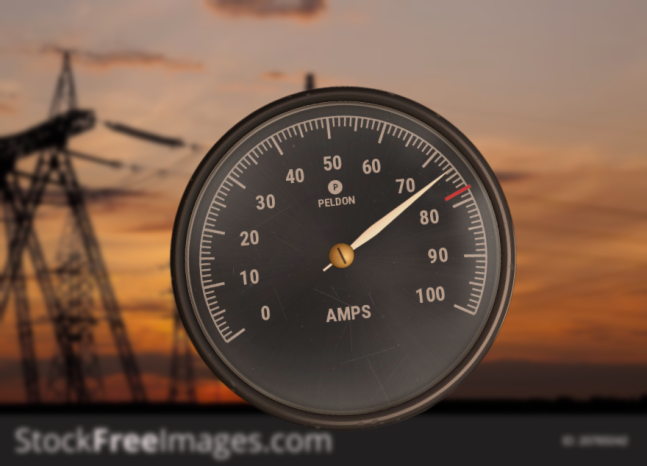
74 A
